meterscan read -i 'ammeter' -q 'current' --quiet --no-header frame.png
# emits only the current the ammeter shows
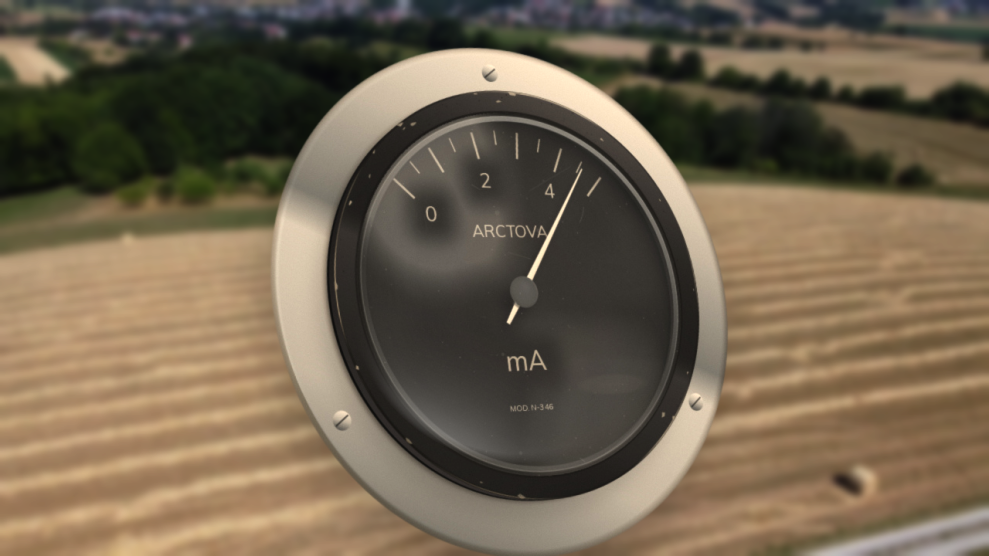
4.5 mA
